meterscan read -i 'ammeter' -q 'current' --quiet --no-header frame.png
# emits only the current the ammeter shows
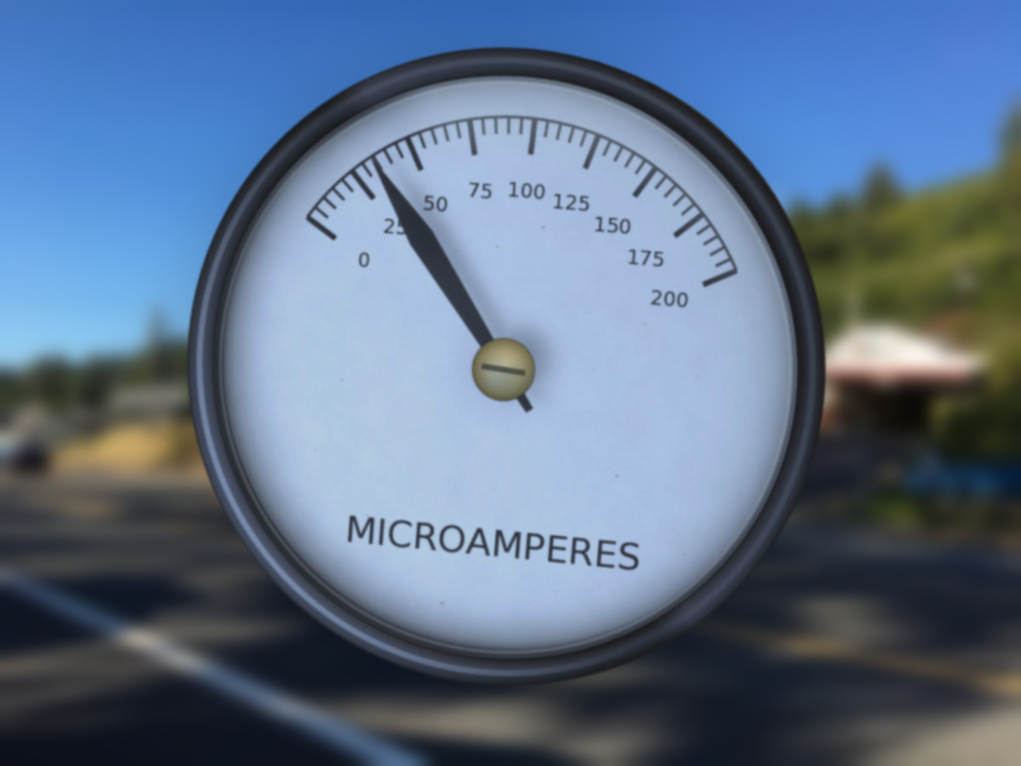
35 µA
